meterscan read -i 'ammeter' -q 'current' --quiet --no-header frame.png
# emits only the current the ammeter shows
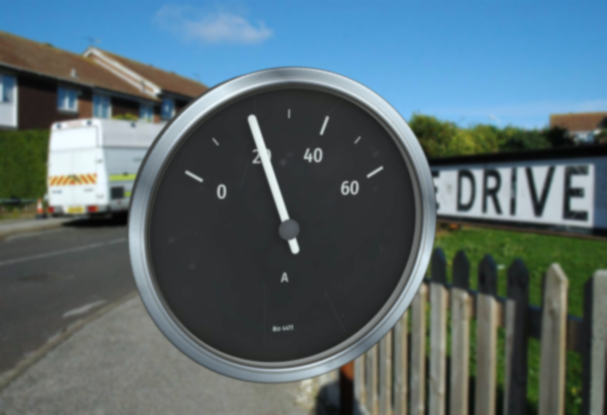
20 A
